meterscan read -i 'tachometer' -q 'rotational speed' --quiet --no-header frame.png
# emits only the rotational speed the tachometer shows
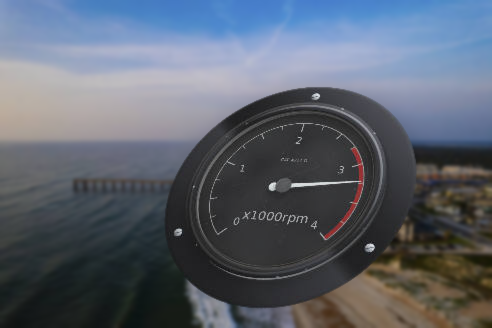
3250 rpm
